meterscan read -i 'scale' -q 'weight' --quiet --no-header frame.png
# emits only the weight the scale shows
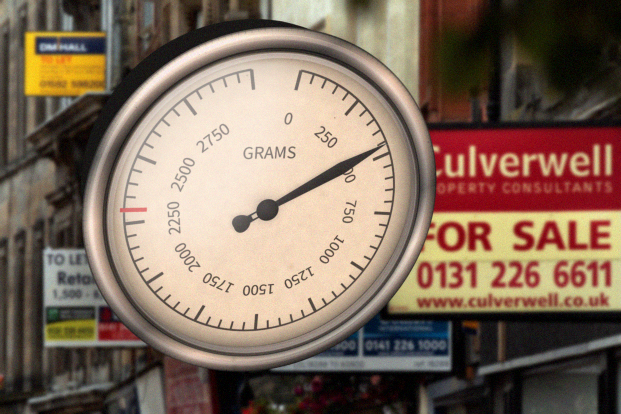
450 g
